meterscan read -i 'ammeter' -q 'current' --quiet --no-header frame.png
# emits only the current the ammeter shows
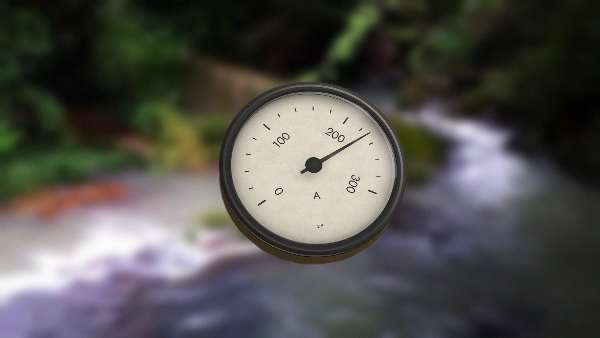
230 A
